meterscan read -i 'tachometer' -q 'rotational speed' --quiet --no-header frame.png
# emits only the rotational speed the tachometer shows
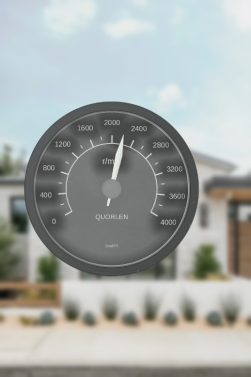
2200 rpm
